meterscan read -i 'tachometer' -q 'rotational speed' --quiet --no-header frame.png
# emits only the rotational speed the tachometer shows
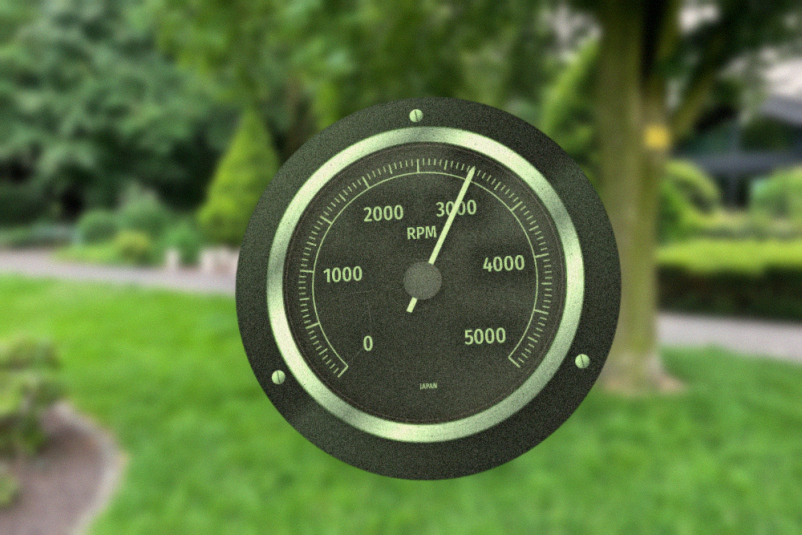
3000 rpm
